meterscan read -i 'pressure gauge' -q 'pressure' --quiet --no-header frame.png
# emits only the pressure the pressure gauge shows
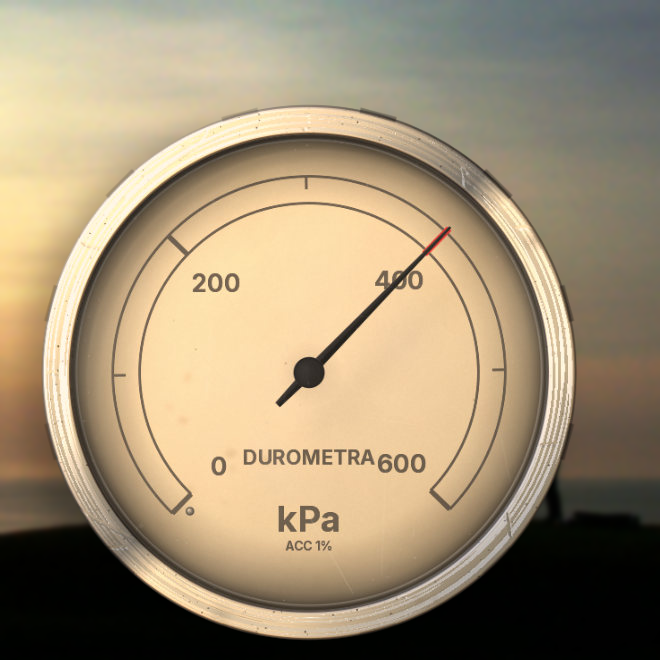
400 kPa
